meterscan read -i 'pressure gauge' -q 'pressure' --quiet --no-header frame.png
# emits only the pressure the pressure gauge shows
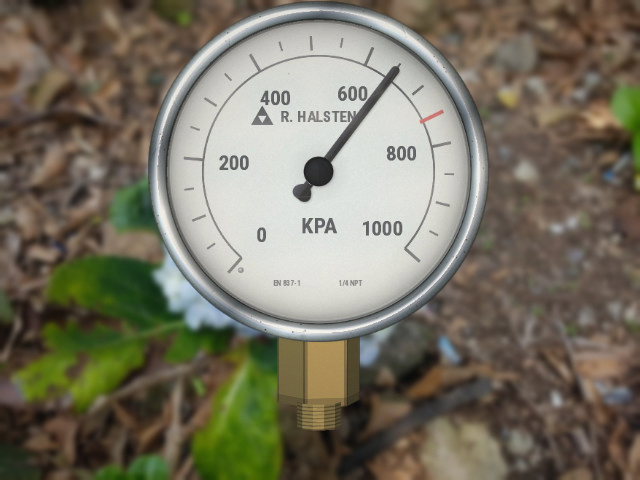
650 kPa
